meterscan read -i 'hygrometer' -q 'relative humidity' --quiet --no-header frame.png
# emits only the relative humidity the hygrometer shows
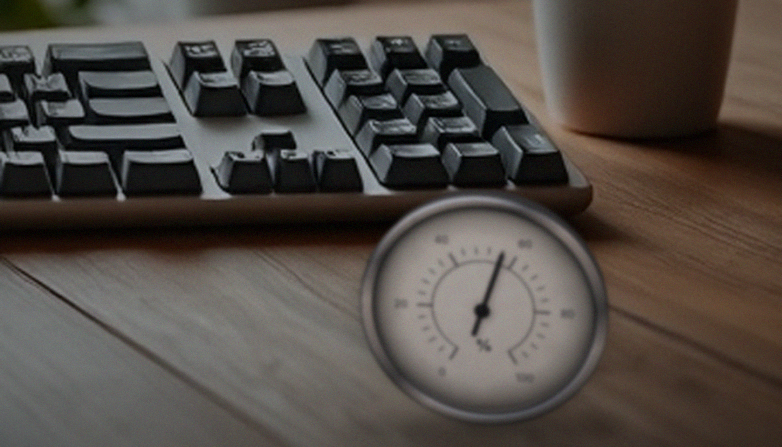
56 %
